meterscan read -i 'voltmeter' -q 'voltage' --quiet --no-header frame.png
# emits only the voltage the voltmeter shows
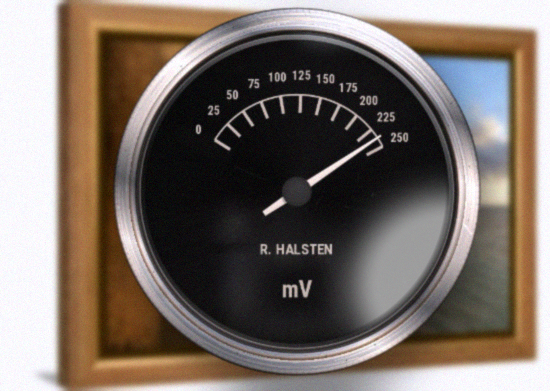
237.5 mV
